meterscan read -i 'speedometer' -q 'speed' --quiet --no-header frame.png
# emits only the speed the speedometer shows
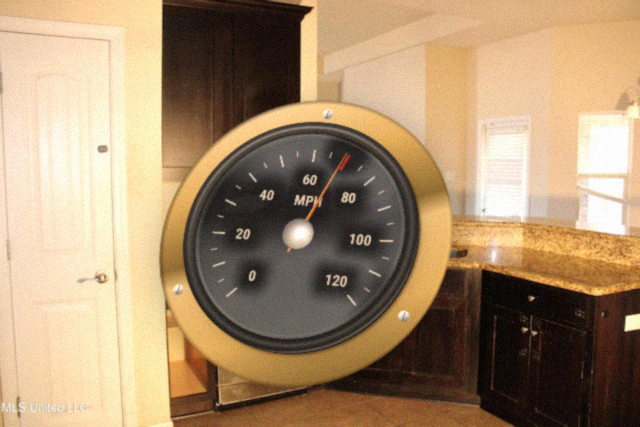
70 mph
